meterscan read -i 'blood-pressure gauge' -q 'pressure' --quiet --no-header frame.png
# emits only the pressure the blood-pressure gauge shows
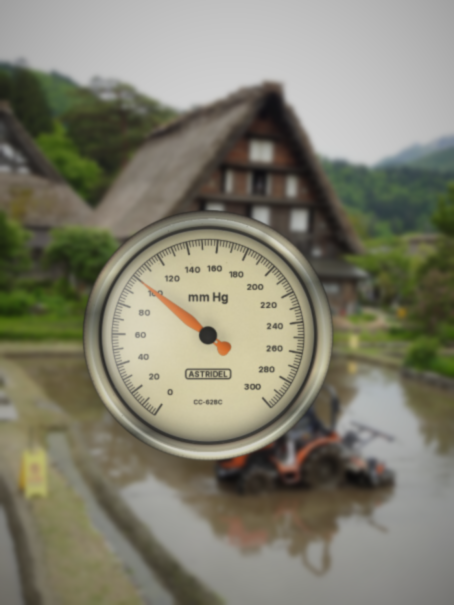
100 mmHg
